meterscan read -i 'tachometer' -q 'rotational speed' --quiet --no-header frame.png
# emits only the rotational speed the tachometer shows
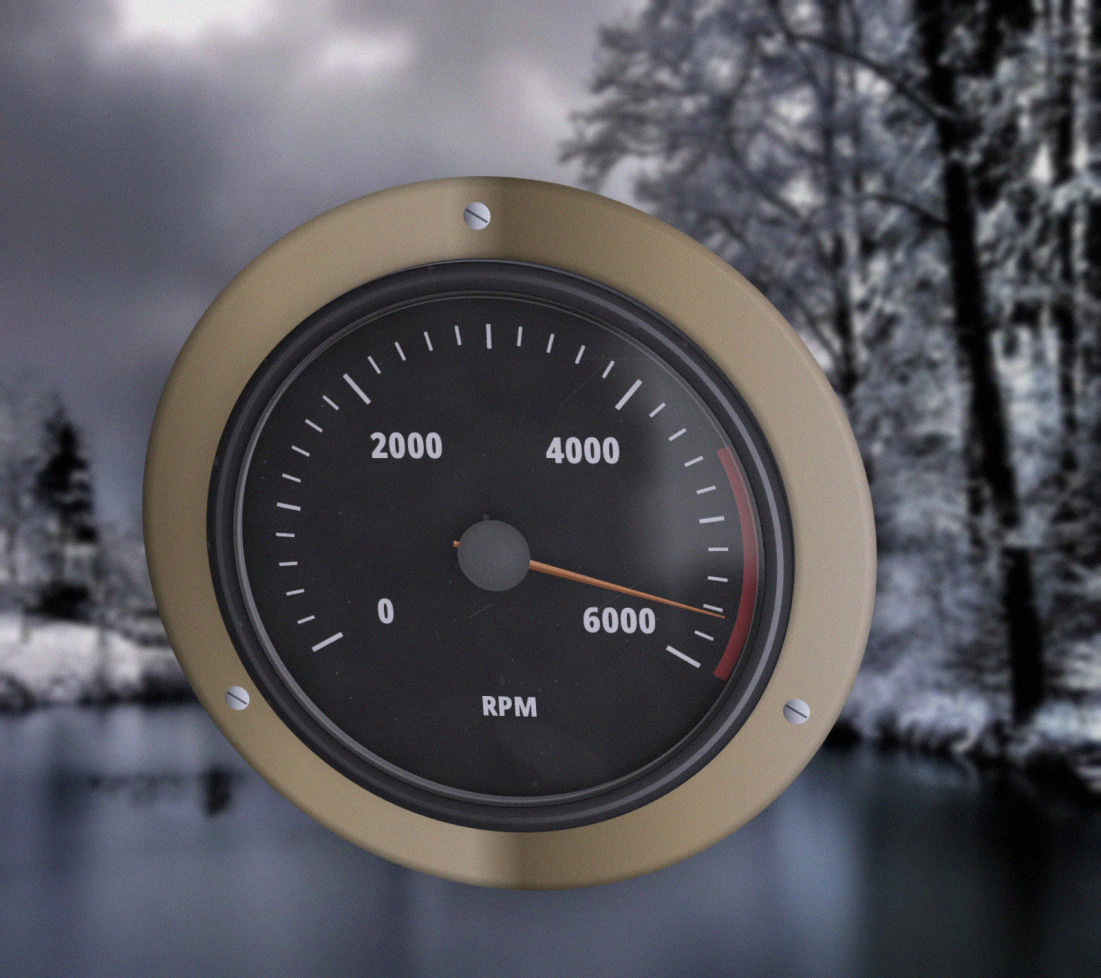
5600 rpm
